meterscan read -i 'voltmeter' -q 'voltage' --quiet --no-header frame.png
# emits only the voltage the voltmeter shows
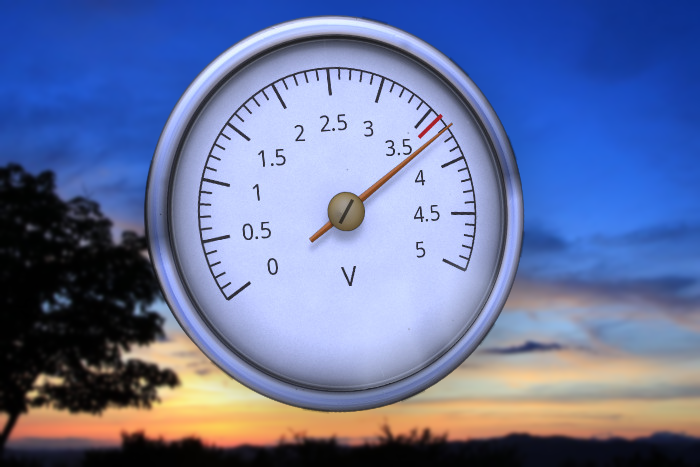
3.7 V
